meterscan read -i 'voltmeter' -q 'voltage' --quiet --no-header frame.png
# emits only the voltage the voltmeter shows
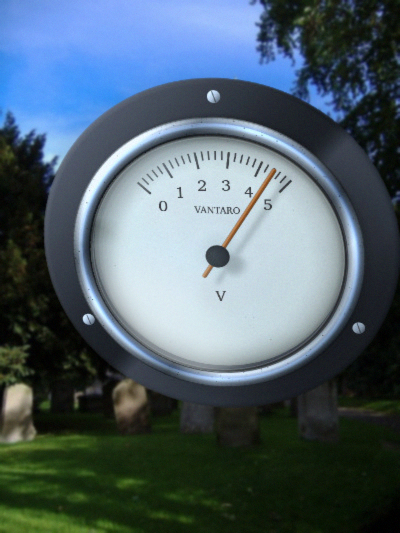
4.4 V
